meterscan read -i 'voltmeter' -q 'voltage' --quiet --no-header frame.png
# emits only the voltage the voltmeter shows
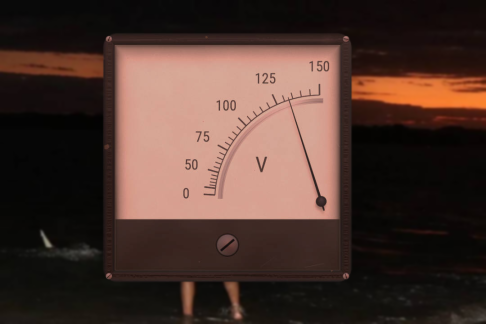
132.5 V
